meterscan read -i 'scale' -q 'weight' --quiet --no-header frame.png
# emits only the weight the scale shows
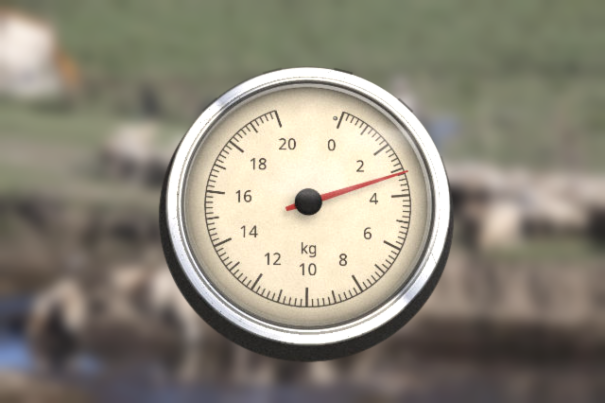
3.2 kg
